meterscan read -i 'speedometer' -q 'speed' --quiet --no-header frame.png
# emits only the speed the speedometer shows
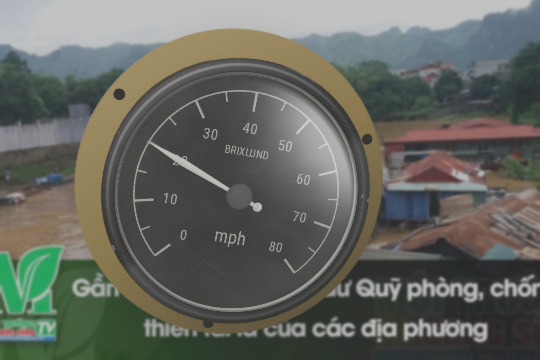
20 mph
